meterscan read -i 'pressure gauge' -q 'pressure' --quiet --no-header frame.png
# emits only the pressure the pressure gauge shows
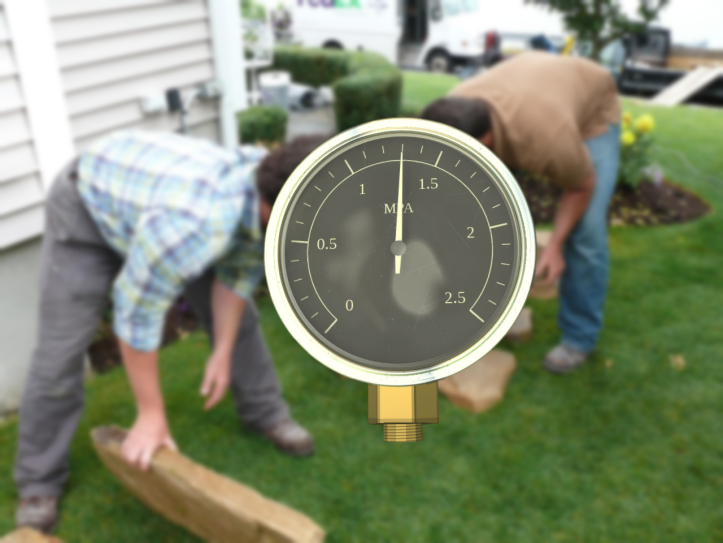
1.3 MPa
